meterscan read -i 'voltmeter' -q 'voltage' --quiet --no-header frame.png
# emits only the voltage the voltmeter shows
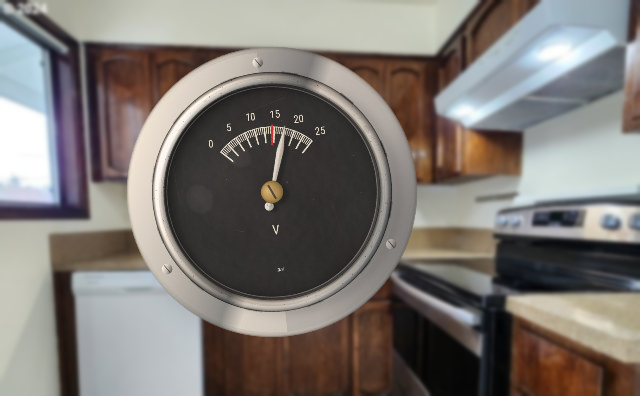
17.5 V
